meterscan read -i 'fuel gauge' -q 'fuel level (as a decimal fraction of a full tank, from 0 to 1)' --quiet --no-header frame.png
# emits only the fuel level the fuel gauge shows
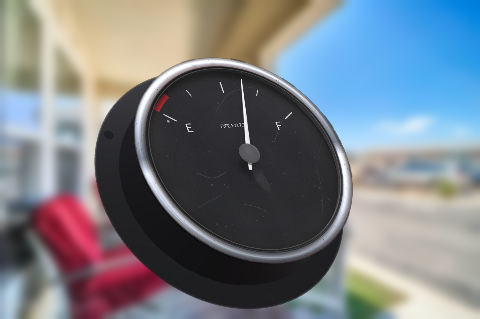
0.625
